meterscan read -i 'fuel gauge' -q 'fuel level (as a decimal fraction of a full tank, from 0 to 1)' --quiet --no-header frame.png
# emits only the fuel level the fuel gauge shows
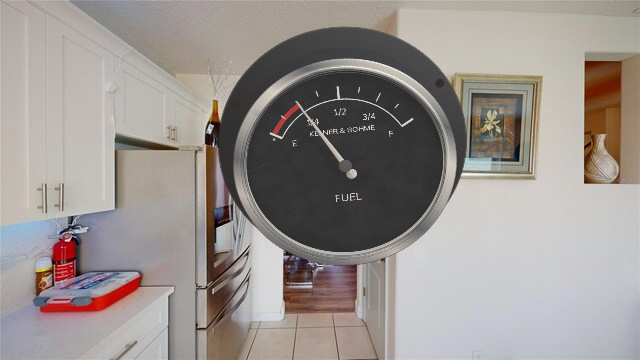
0.25
